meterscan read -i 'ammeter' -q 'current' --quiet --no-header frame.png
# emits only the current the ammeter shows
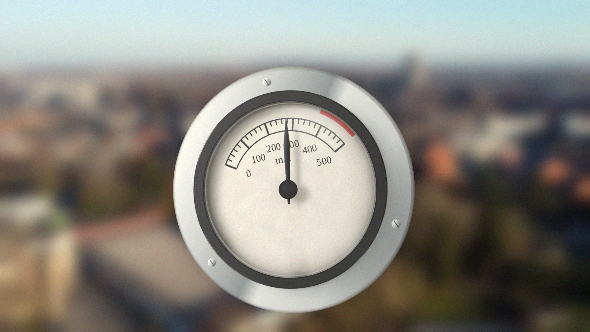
280 mA
